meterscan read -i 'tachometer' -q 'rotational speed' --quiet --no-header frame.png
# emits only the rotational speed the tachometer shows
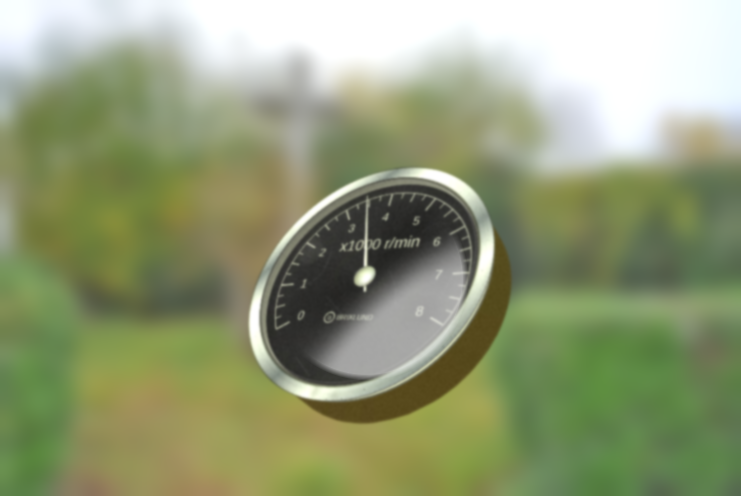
3500 rpm
